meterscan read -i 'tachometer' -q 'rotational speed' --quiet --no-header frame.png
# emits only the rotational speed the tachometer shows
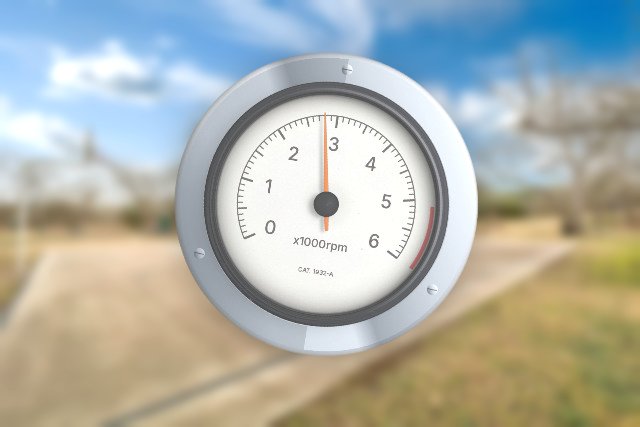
2800 rpm
